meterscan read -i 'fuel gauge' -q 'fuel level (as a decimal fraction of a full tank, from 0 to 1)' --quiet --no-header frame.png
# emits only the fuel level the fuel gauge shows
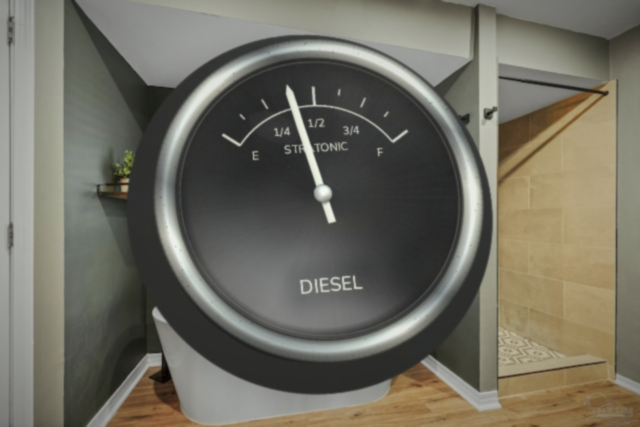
0.375
